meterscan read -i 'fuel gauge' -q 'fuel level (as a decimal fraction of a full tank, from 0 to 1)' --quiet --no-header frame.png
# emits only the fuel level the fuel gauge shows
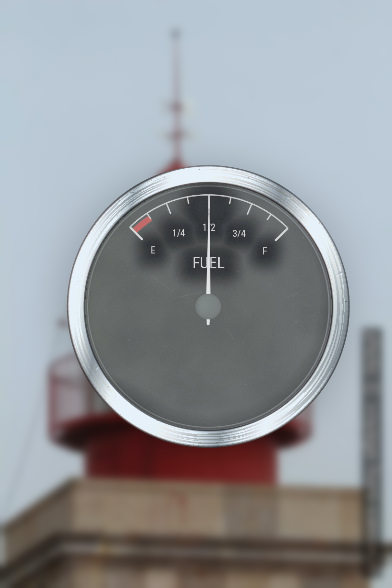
0.5
